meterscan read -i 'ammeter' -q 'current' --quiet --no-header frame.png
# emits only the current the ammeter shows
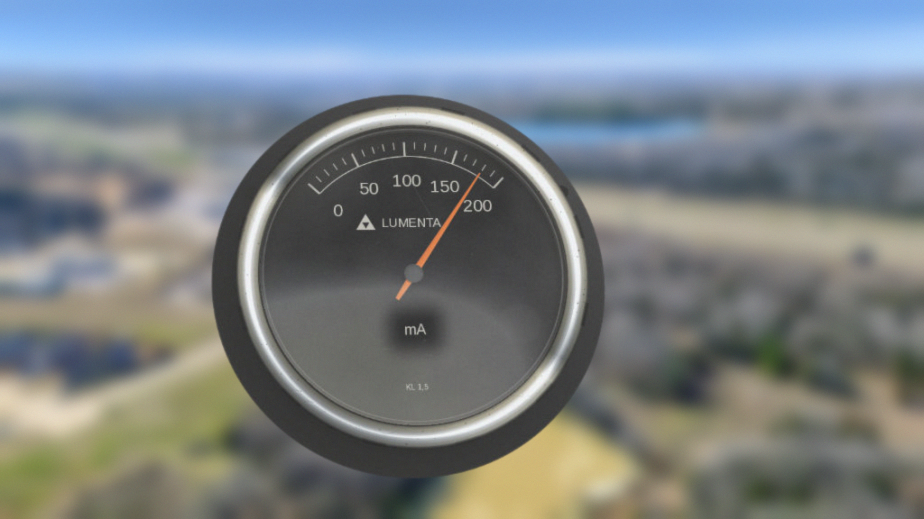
180 mA
